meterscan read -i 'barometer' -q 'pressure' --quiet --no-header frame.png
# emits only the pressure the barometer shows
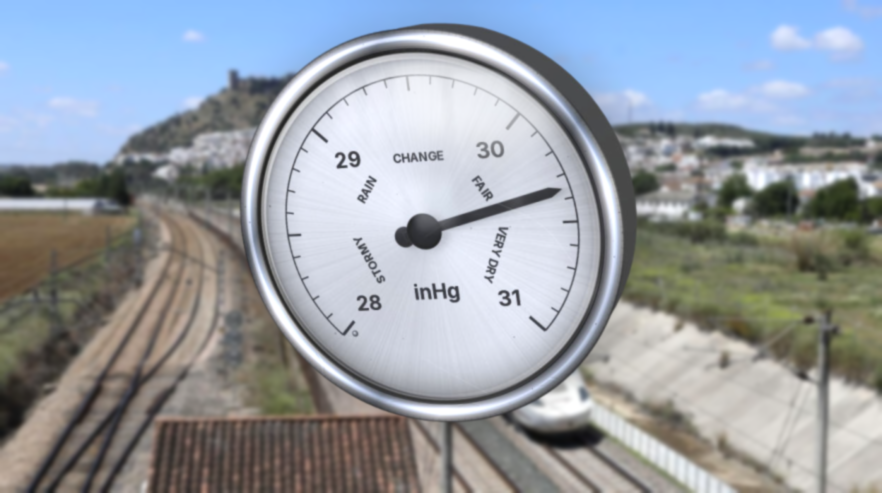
30.35 inHg
